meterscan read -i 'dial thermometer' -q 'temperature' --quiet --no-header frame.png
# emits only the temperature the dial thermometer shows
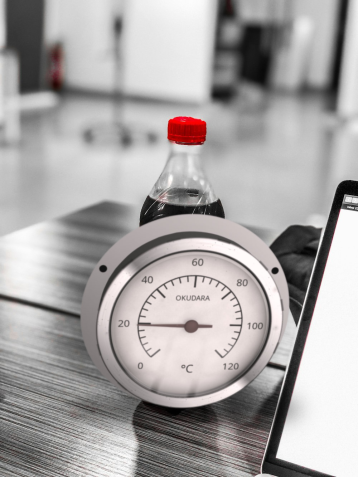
20 °C
